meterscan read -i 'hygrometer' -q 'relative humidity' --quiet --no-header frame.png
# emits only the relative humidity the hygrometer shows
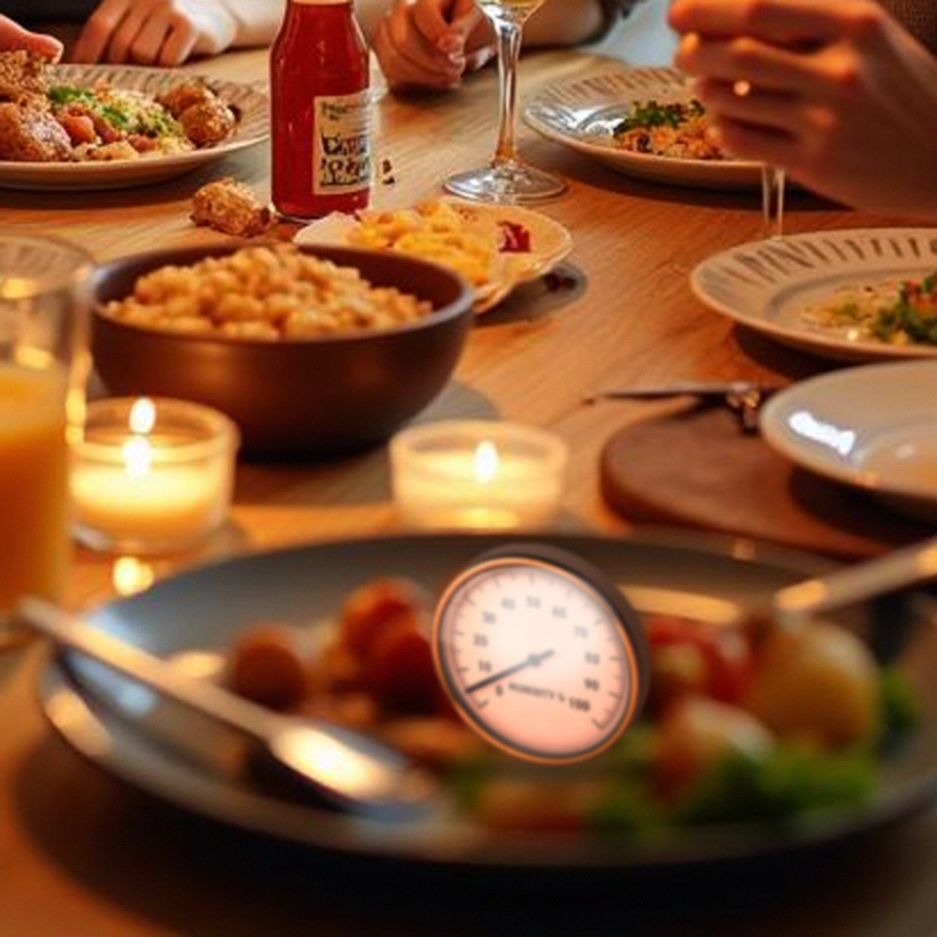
5 %
